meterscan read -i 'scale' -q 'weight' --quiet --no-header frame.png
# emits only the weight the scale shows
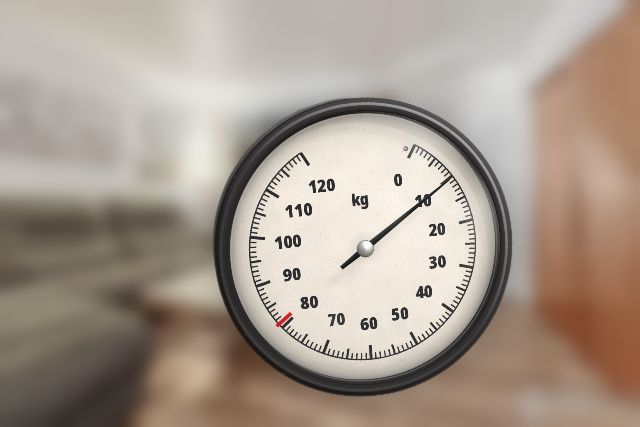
10 kg
